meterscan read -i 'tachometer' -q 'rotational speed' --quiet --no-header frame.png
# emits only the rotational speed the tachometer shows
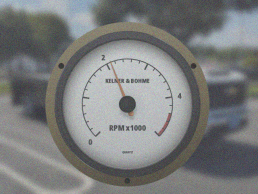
2100 rpm
